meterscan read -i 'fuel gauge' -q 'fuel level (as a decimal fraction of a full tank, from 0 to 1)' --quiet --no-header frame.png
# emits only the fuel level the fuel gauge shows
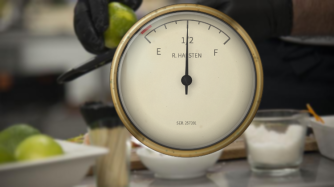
0.5
